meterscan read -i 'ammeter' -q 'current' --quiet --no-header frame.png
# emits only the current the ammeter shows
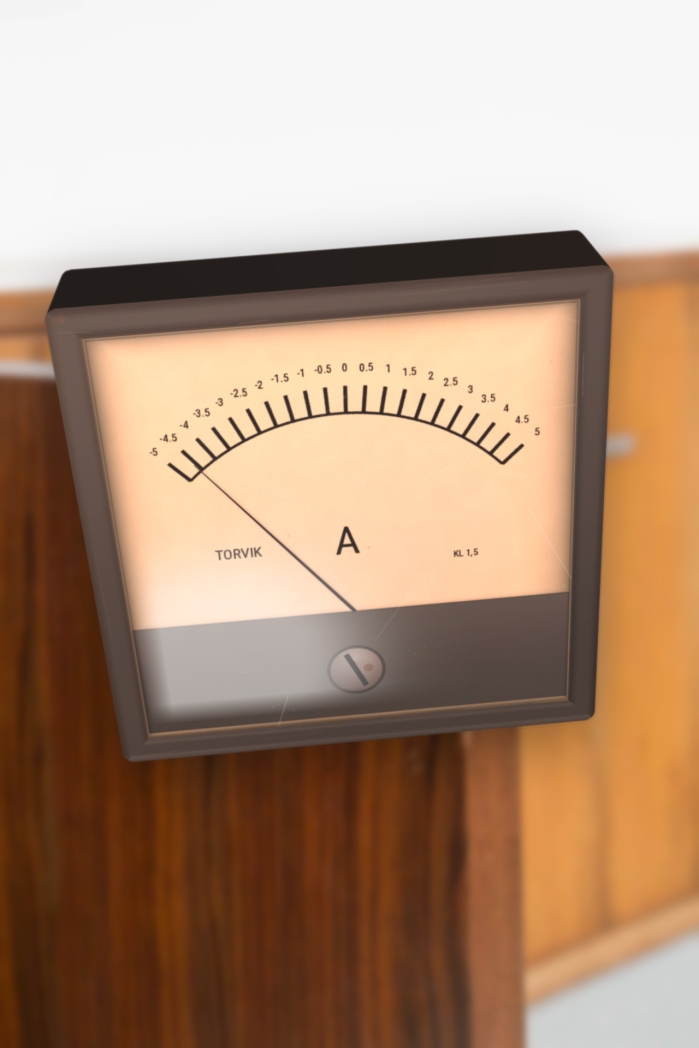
-4.5 A
